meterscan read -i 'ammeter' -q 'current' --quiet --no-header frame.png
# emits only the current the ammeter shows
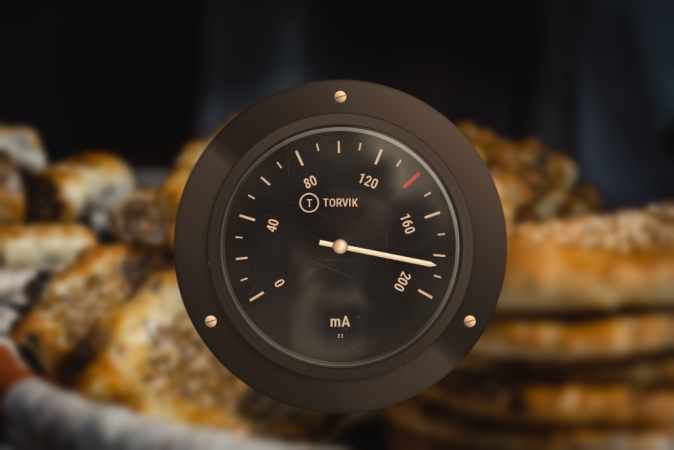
185 mA
